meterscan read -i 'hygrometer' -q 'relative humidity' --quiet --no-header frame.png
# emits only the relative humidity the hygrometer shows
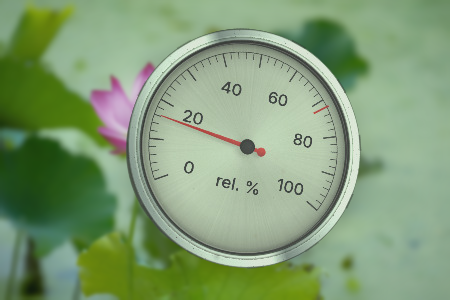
16 %
